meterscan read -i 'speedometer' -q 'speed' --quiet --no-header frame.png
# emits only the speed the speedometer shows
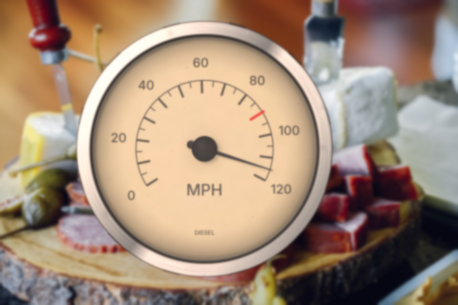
115 mph
